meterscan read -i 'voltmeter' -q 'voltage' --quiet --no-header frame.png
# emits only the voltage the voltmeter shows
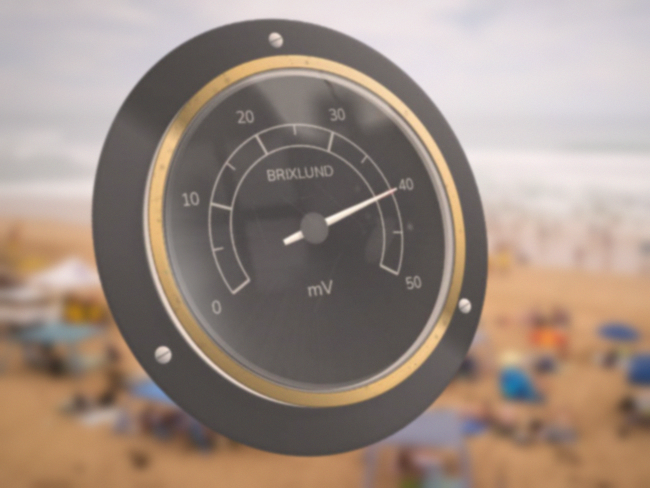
40 mV
